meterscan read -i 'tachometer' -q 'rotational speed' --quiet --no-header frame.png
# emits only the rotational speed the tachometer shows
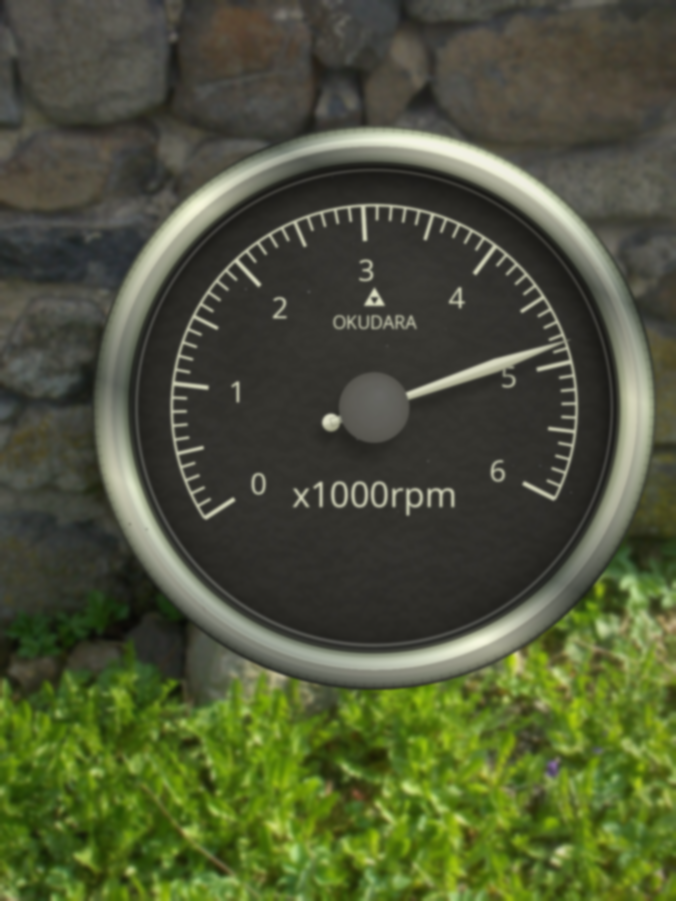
4850 rpm
